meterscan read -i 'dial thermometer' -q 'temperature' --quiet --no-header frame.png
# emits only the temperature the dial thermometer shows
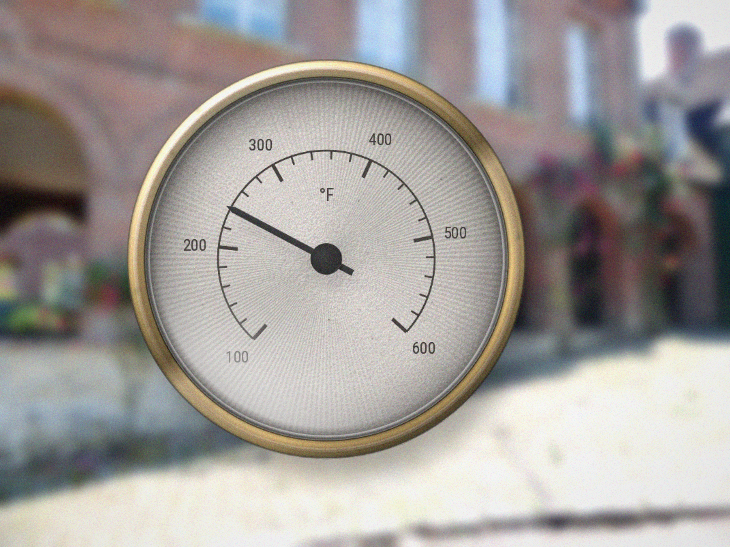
240 °F
